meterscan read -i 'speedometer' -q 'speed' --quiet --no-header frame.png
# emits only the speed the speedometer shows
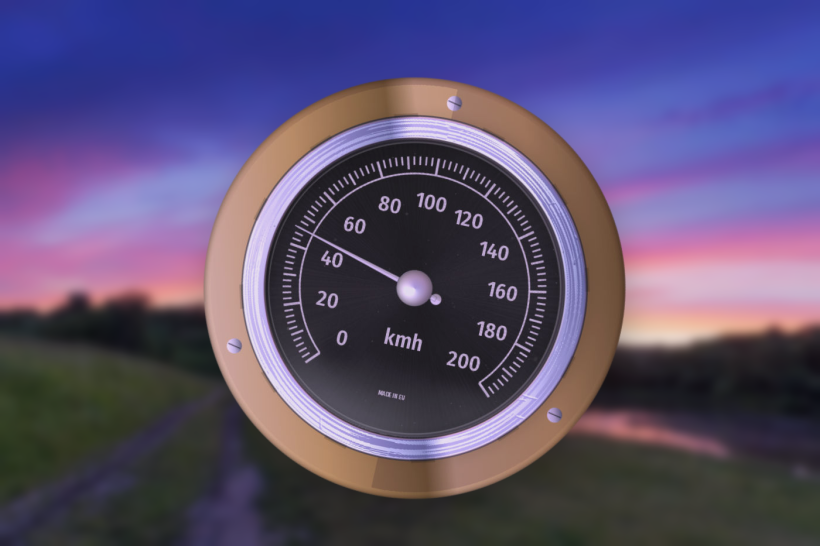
46 km/h
